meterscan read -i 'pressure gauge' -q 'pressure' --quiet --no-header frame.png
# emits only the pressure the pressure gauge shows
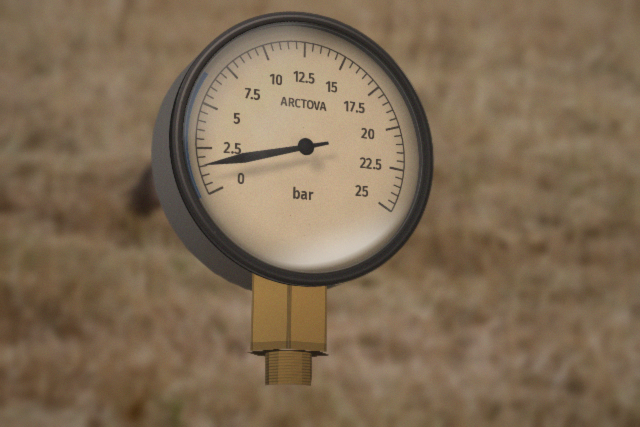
1.5 bar
